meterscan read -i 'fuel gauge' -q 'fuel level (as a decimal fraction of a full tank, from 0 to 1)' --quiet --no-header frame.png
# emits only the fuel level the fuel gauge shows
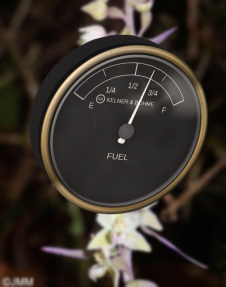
0.625
